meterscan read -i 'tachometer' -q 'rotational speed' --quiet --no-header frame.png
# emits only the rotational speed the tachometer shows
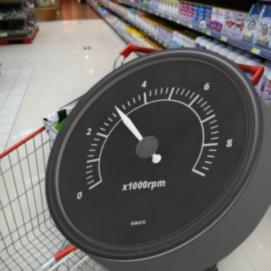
3000 rpm
